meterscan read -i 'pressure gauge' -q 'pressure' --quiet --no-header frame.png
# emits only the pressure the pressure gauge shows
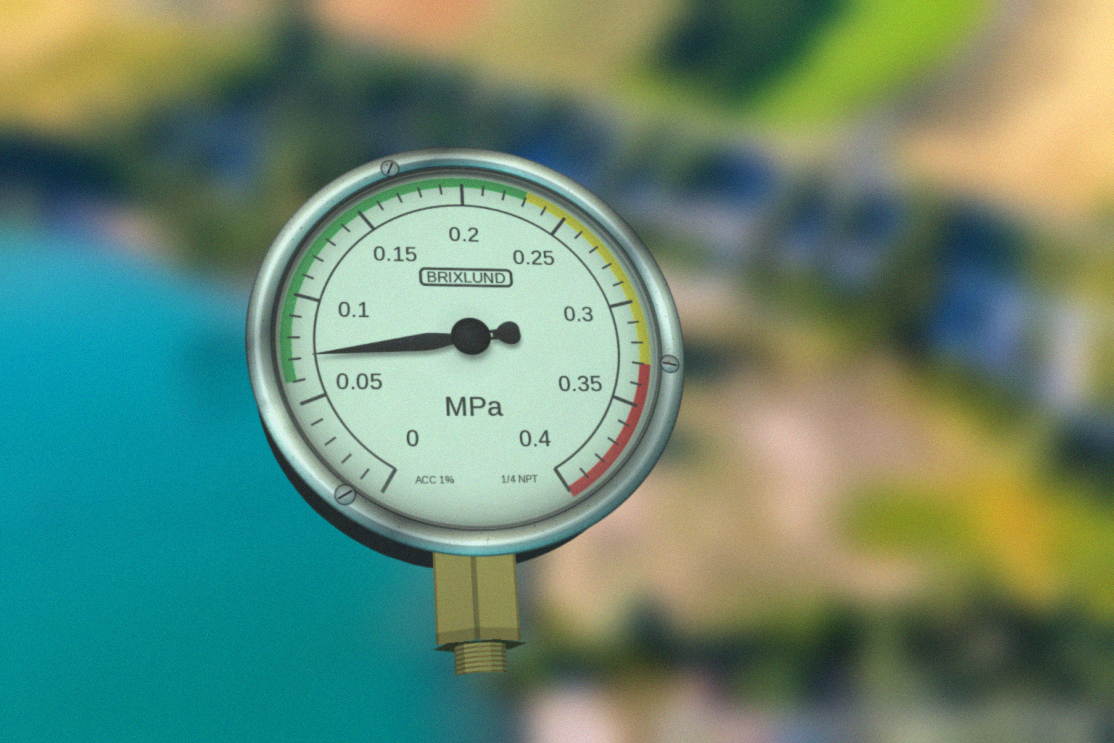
0.07 MPa
